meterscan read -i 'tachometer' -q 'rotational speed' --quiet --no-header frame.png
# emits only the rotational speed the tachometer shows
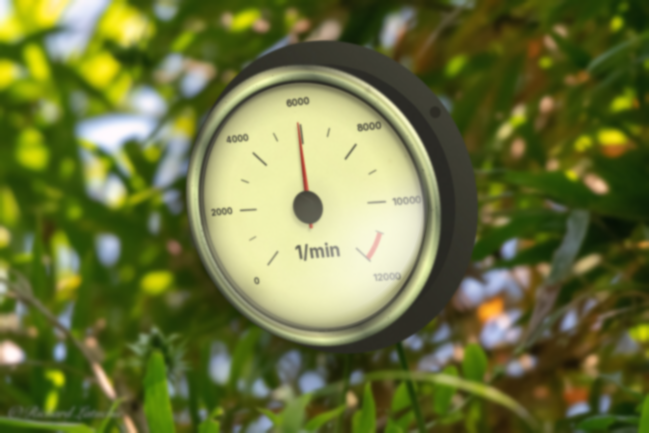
6000 rpm
